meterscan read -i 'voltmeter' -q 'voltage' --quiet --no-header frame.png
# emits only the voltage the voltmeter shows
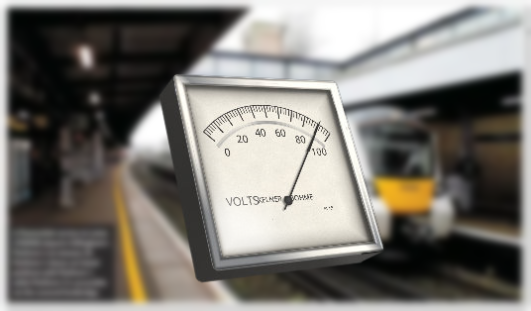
90 V
